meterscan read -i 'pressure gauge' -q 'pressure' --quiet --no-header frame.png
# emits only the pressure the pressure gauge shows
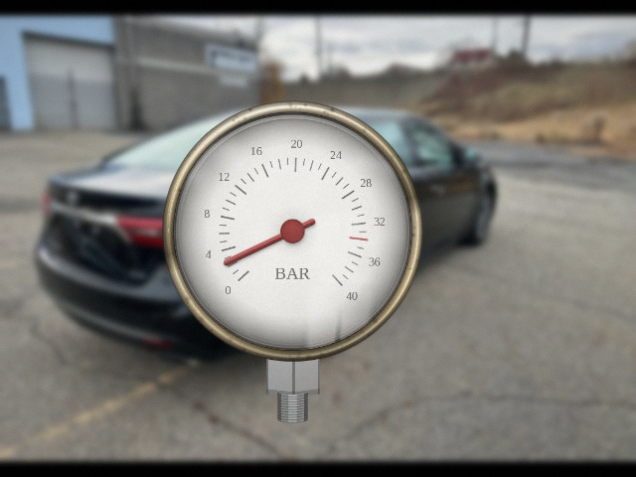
2.5 bar
